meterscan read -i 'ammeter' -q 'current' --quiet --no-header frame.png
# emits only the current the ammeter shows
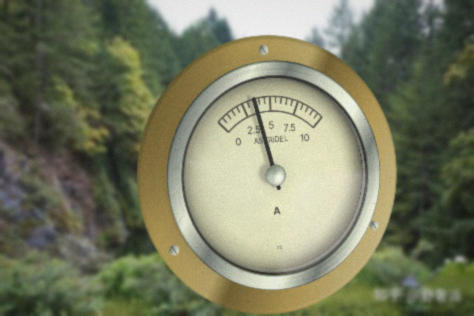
3.5 A
